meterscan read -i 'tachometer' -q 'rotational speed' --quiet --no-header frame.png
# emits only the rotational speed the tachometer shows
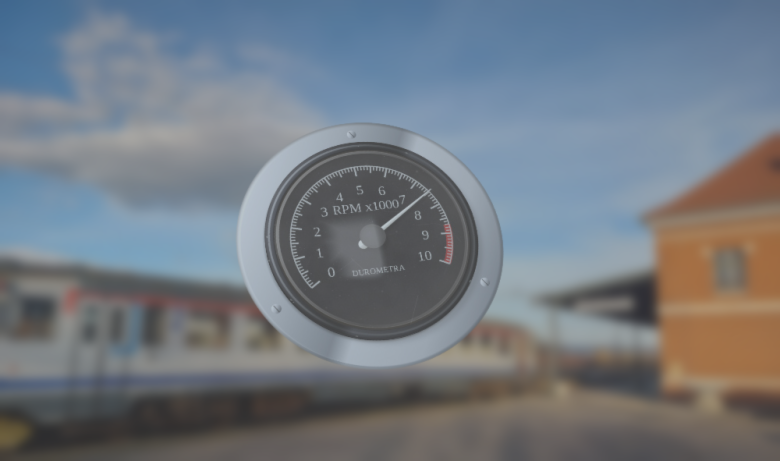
7500 rpm
